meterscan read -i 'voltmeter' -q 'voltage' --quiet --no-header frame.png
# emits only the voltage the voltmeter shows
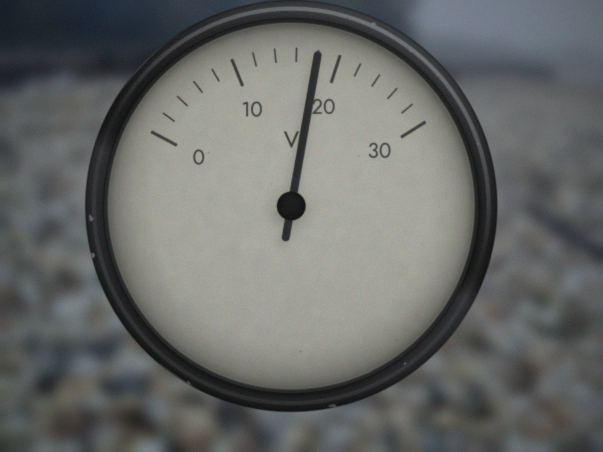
18 V
